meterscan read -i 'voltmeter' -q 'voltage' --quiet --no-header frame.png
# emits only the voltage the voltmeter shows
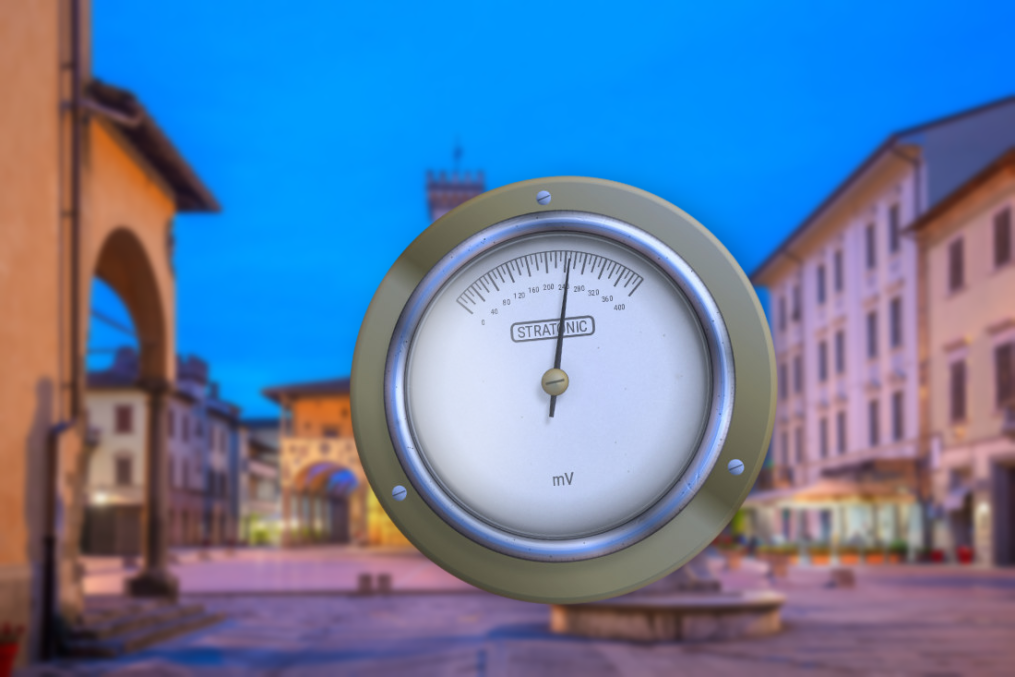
250 mV
